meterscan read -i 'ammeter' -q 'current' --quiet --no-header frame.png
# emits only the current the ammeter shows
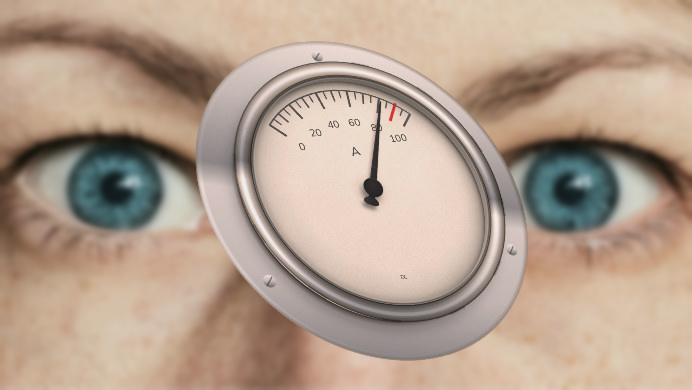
80 A
